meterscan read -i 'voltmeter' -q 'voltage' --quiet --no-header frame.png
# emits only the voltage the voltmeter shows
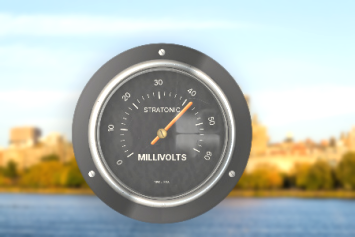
42 mV
